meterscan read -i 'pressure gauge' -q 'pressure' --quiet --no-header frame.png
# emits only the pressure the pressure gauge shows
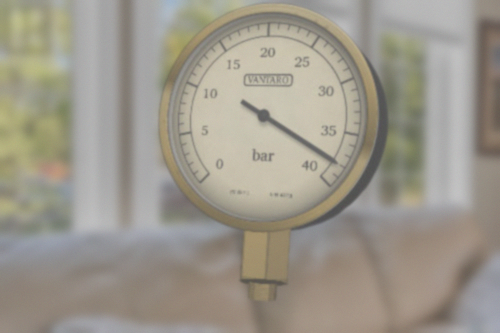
38 bar
